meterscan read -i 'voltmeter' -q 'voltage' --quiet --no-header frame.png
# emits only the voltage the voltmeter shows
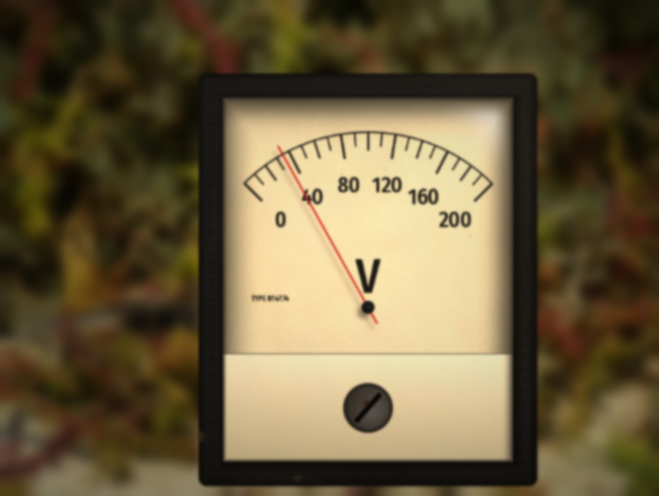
35 V
